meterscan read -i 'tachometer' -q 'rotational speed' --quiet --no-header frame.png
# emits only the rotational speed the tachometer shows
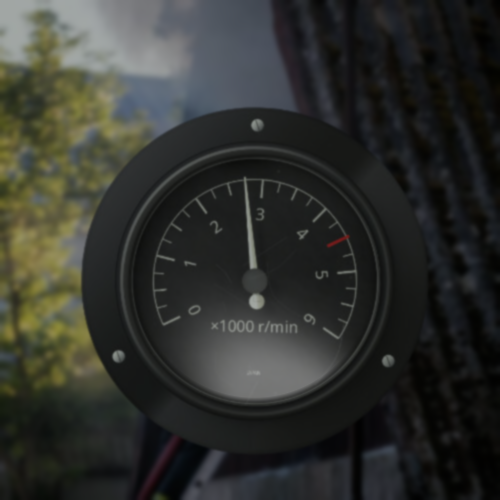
2750 rpm
